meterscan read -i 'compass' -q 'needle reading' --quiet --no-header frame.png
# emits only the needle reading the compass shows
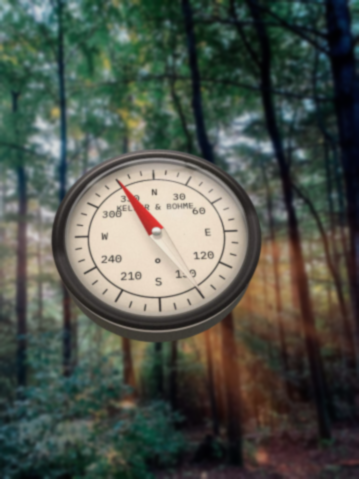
330 °
